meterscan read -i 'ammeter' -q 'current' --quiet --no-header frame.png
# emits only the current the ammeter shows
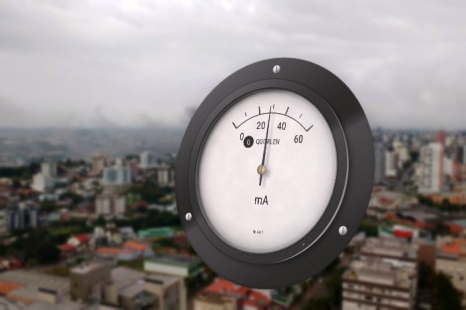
30 mA
